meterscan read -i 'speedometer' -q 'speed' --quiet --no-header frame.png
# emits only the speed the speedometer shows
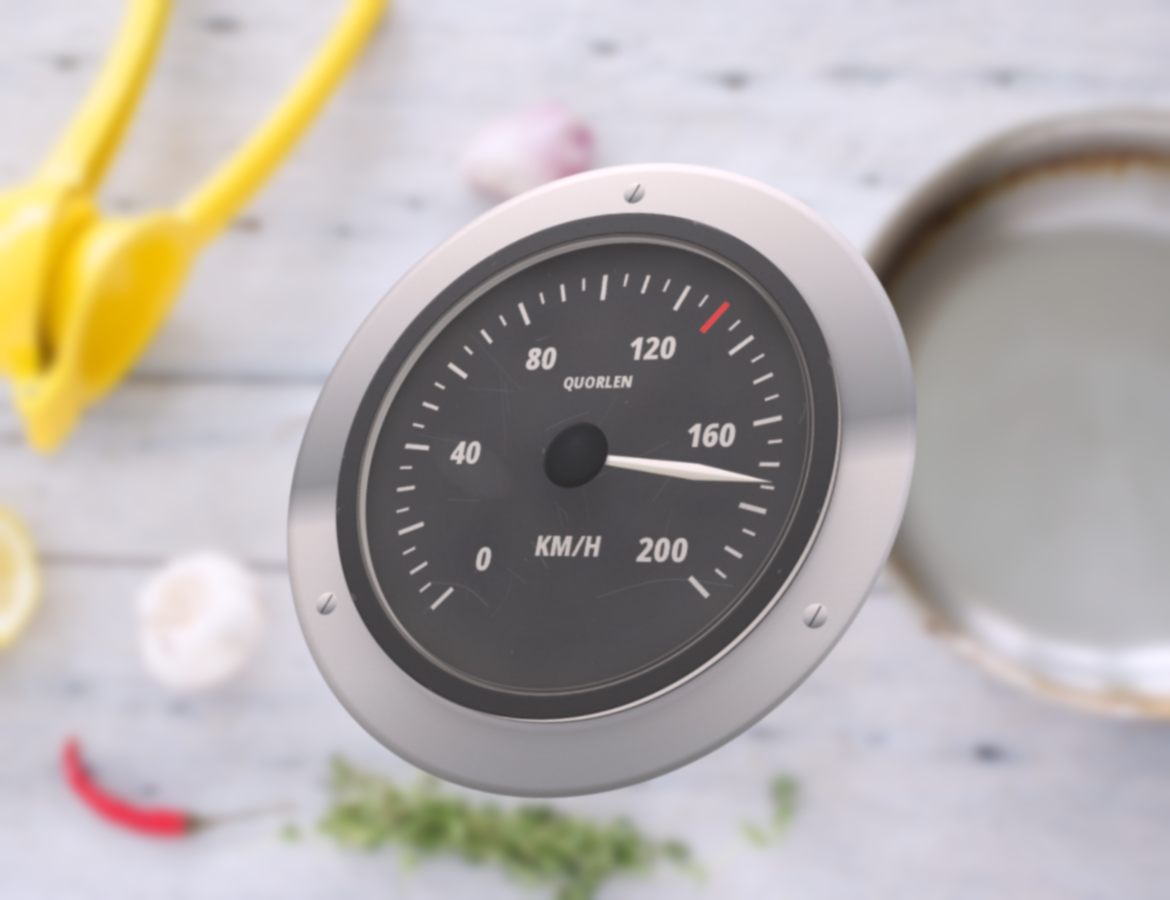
175 km/h
